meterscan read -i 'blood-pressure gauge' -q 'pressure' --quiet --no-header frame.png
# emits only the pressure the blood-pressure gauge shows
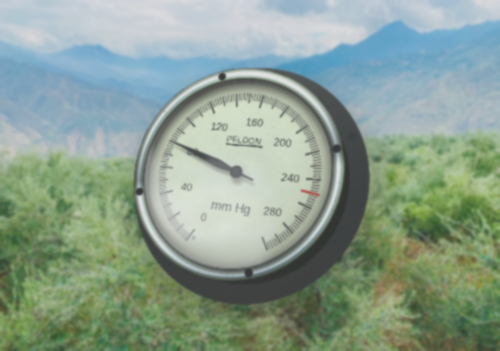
80 mmHg
